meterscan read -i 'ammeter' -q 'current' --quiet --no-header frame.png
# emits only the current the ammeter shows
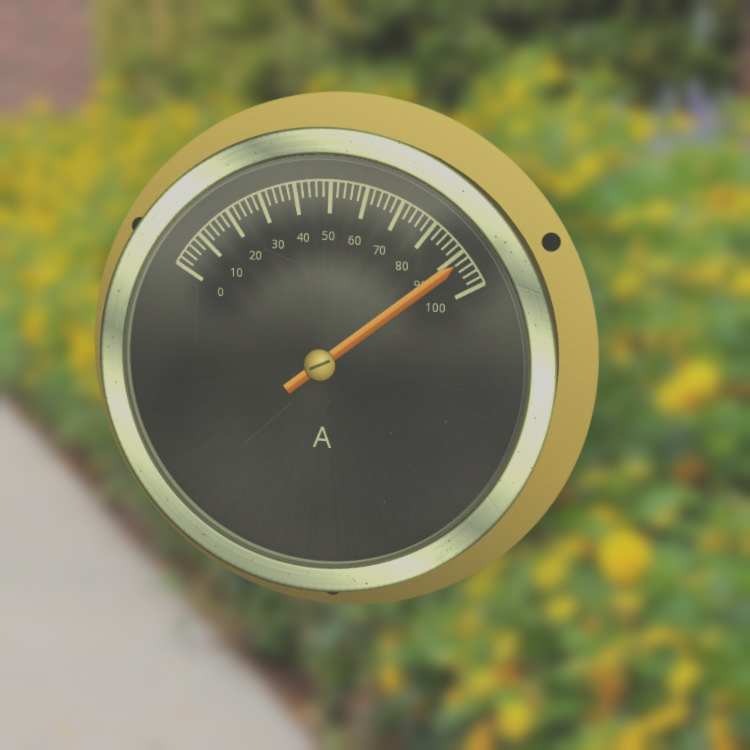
92 A
